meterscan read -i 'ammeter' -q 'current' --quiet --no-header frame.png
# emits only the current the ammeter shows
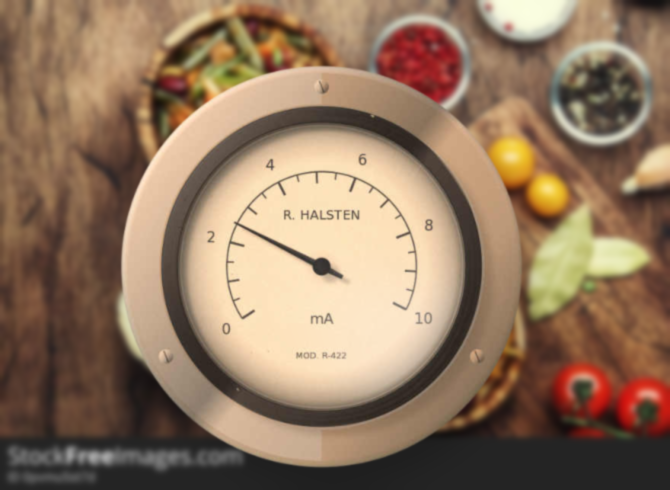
2.5 mA
